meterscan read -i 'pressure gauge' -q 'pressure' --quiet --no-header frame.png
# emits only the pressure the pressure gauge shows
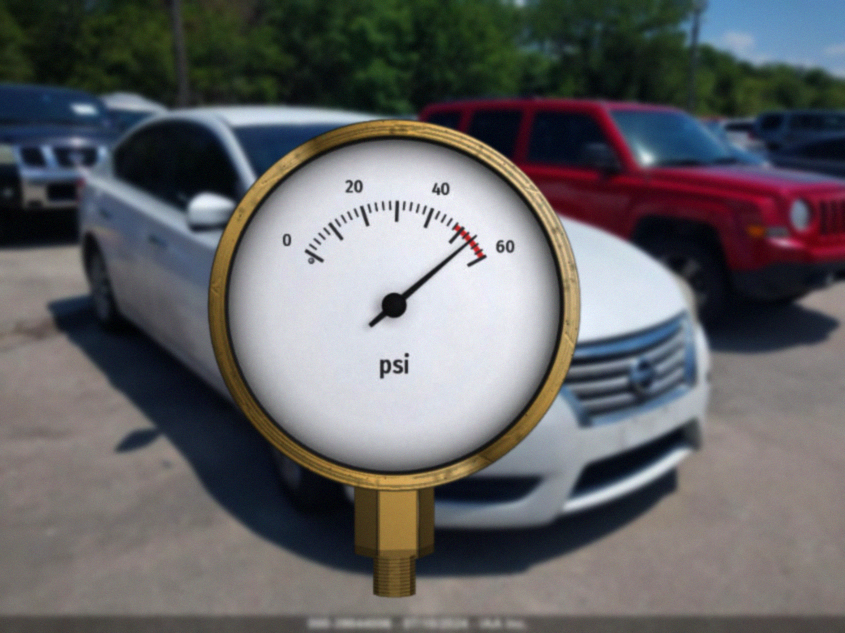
54 psi
